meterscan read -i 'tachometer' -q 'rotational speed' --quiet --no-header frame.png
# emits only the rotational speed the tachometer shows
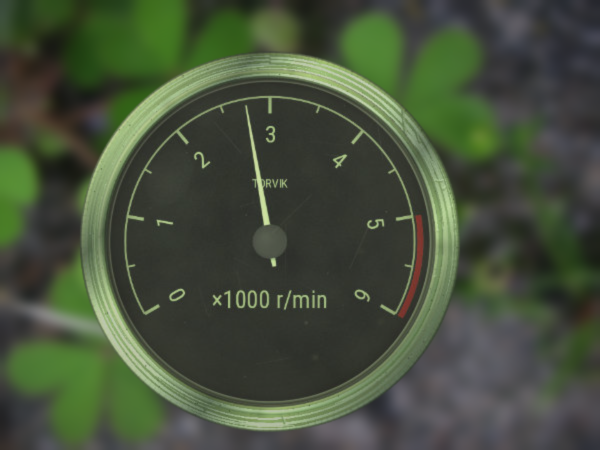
2750 rpm
